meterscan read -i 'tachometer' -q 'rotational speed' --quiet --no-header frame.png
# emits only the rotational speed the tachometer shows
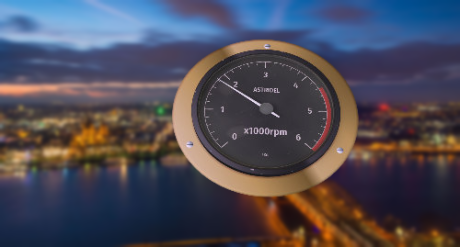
1800 rpm
